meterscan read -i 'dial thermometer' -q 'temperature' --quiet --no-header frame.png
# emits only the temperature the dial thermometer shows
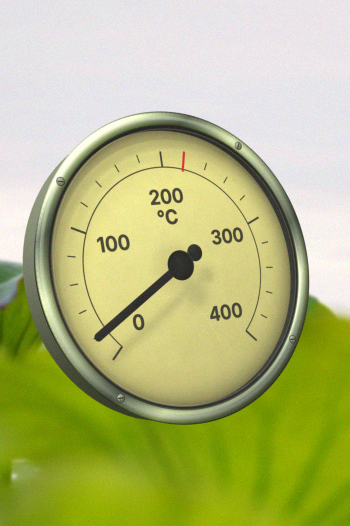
20 °C
